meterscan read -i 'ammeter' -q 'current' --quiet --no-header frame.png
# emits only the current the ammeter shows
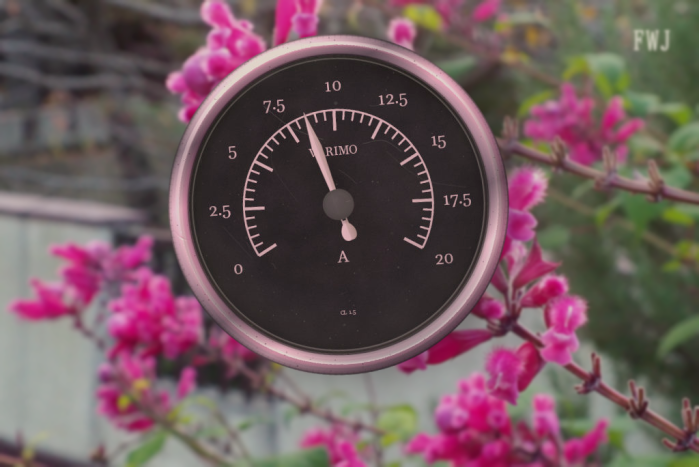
8.5 A
